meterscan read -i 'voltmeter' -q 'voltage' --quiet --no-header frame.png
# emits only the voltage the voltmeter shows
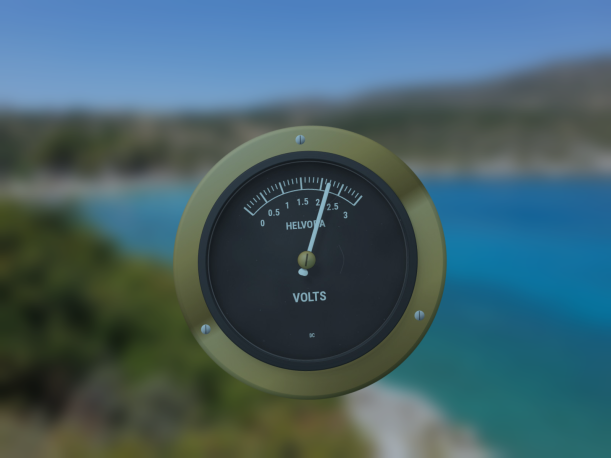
2.2 V
